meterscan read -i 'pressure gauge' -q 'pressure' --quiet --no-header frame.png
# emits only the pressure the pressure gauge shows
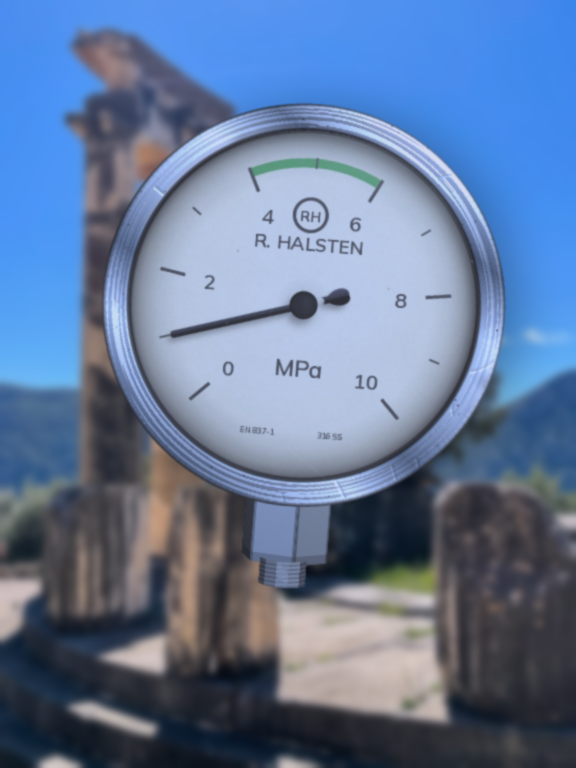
1 MPa
